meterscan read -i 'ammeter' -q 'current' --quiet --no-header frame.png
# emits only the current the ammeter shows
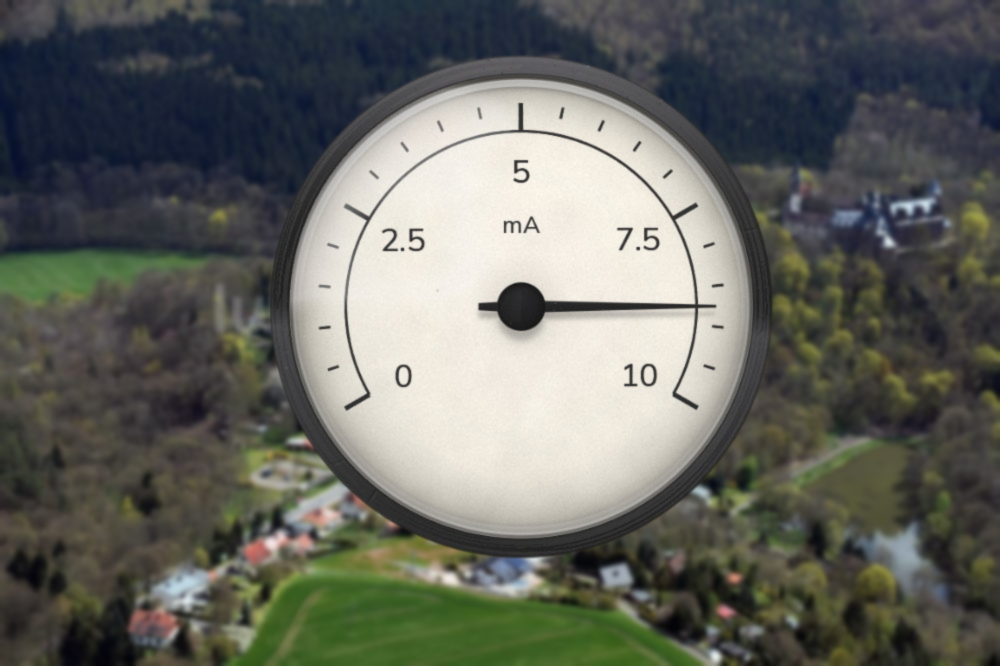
8.75 mA
